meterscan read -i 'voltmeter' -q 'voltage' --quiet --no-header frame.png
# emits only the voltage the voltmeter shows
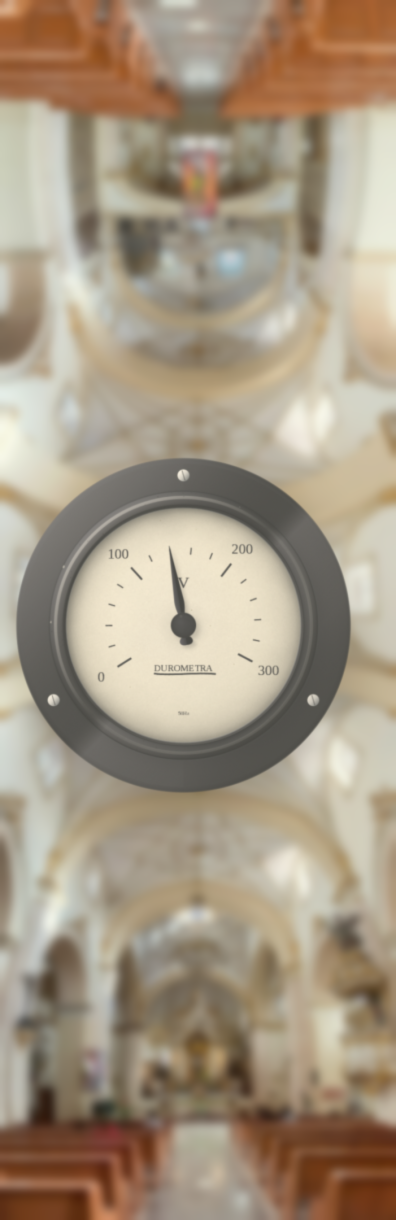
140 V
